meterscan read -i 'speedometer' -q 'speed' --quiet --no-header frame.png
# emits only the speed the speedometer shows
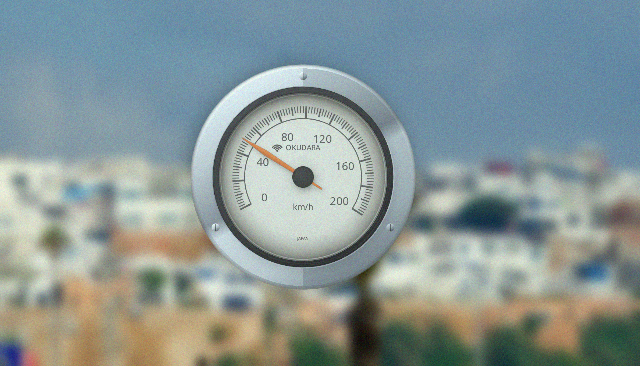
50 km/h
